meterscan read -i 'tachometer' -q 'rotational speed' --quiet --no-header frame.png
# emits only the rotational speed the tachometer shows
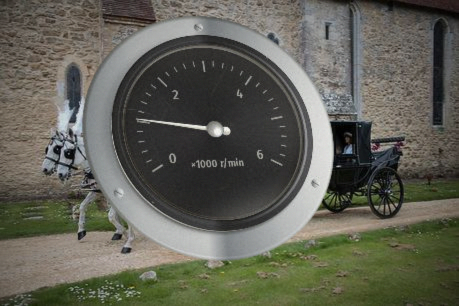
1000 rpm
